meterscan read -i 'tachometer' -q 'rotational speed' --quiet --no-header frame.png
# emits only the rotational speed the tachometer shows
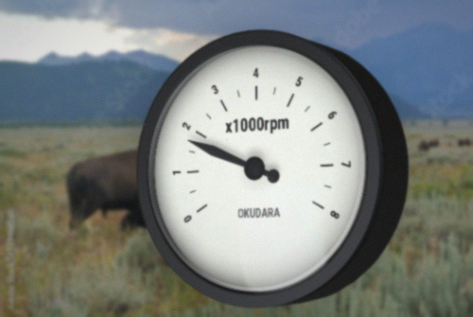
1750 rpm
